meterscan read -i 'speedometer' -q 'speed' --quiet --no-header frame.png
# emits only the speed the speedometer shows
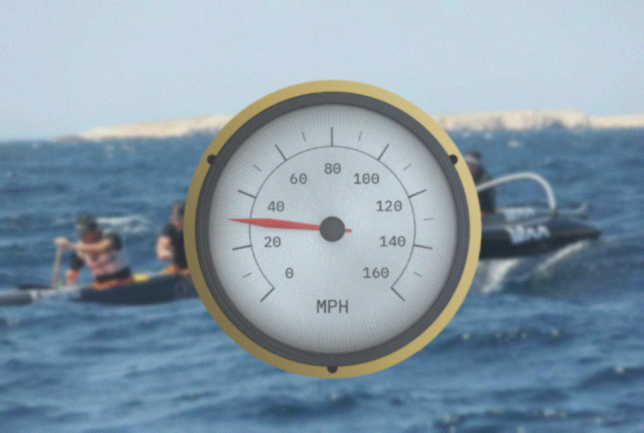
30 mph
